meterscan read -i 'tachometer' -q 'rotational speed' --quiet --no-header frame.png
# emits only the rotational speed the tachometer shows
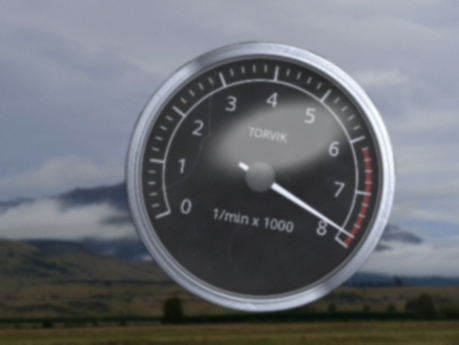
7800 rpm
